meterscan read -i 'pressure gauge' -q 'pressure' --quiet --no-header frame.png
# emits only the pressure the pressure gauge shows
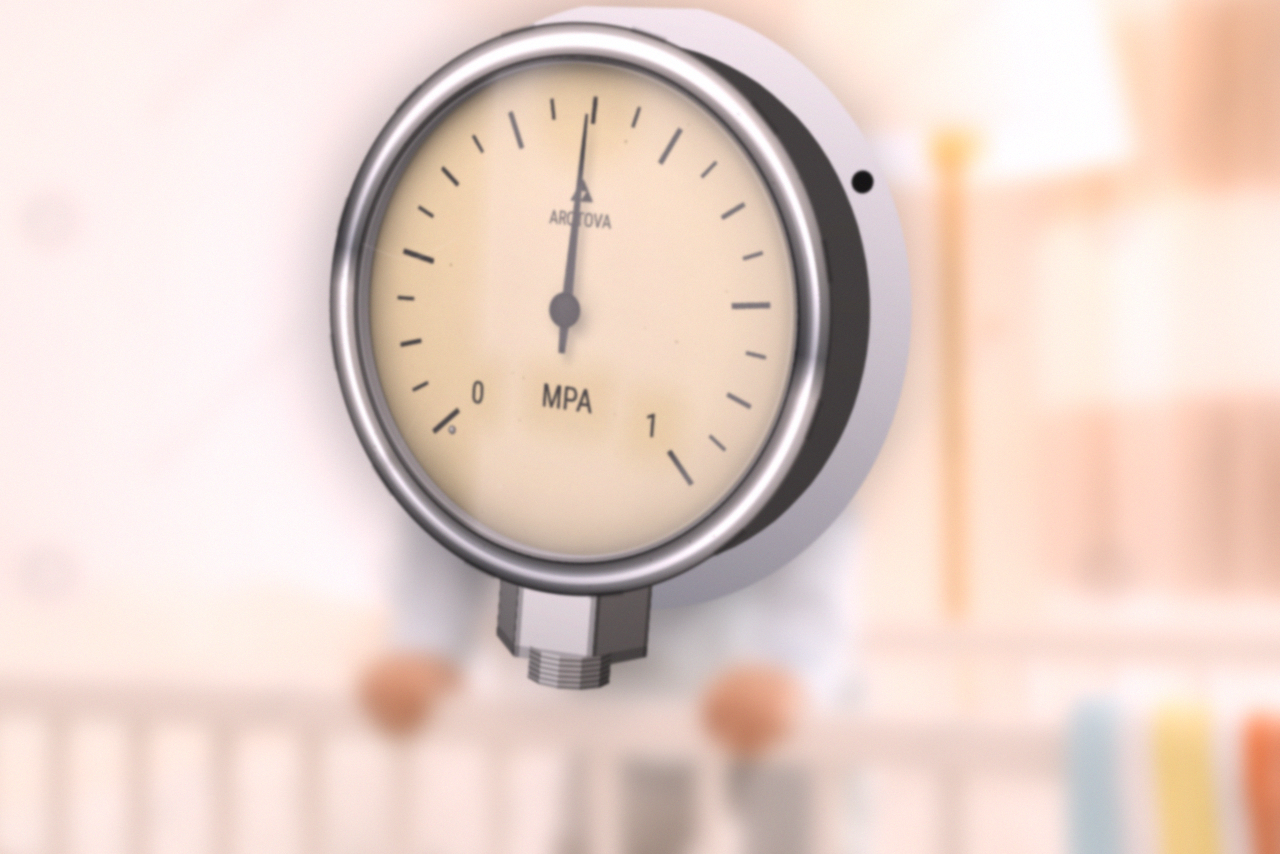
0.5 MPa
